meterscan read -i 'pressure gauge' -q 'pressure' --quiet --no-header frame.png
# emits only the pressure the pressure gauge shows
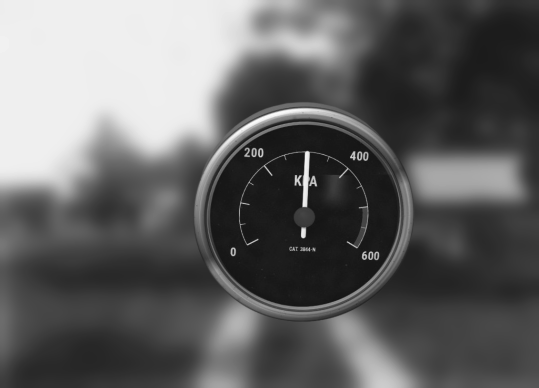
300 kPa
